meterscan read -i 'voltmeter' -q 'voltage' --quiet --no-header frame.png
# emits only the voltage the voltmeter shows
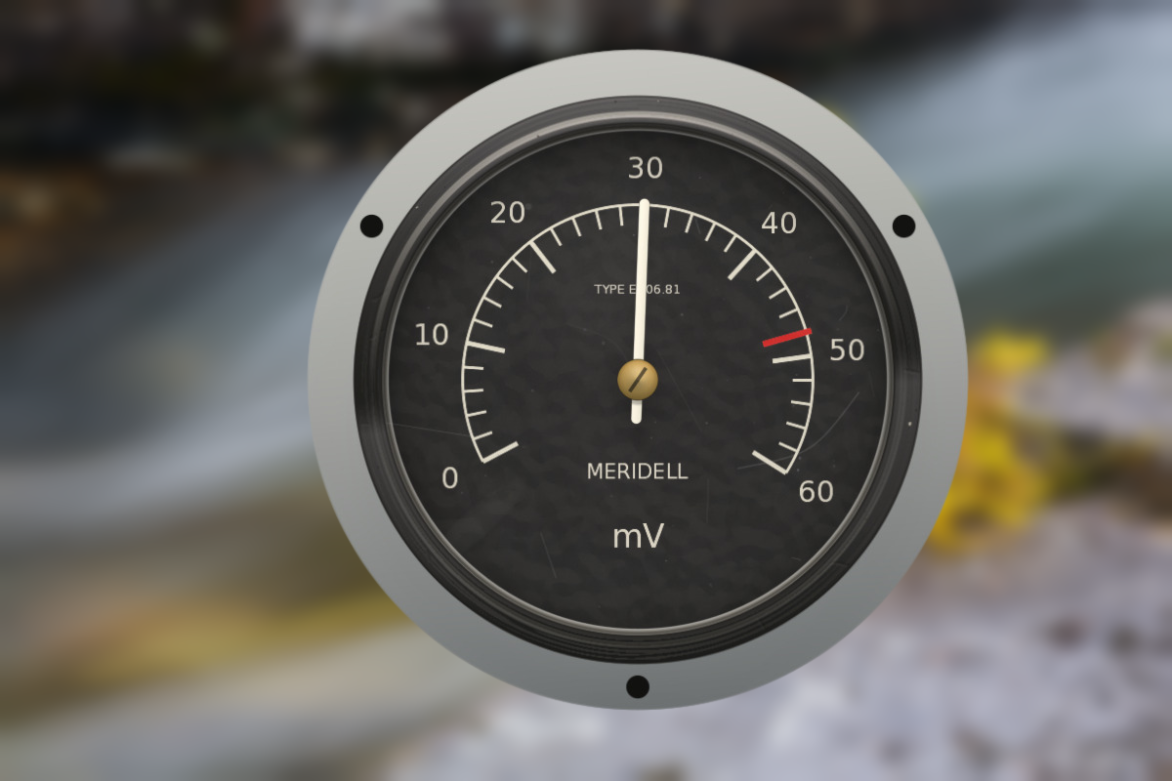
30 mV
